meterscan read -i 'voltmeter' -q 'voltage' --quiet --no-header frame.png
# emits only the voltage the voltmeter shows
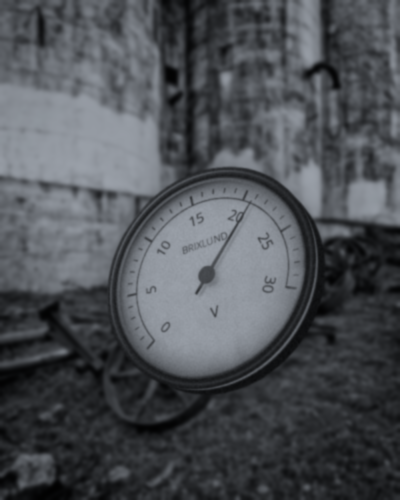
21 V
